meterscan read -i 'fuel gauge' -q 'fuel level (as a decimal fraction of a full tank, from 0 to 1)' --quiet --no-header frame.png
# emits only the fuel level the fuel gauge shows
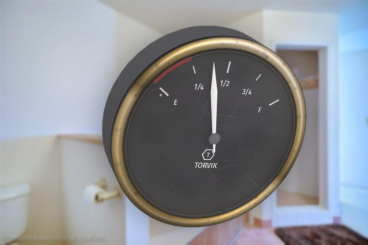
0.375
